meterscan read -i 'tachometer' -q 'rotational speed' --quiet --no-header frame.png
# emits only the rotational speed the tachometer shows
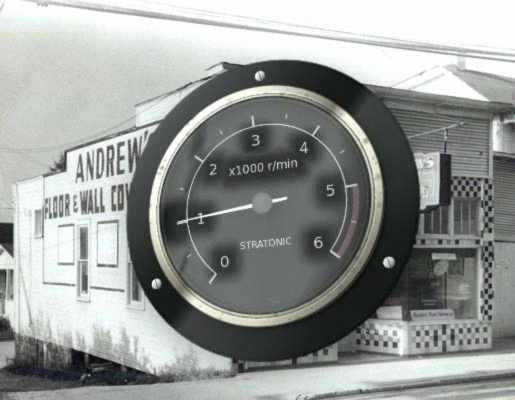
1000 rpm
